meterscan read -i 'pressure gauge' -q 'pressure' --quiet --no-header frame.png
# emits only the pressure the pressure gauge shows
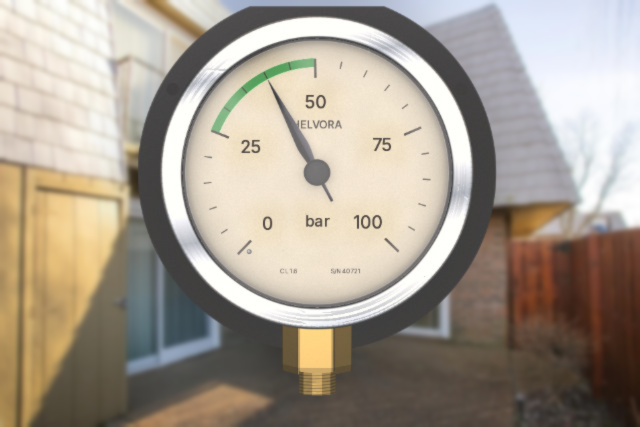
40 bar
